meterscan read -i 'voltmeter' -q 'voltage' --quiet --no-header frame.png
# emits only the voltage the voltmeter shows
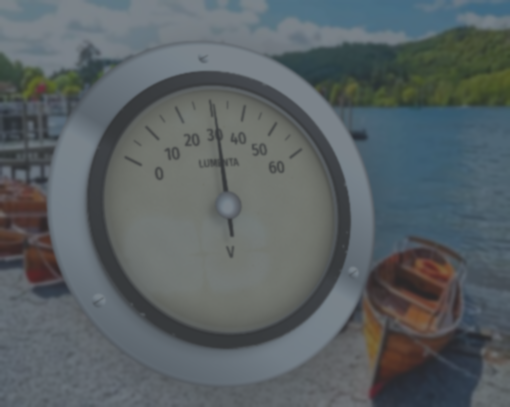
30 V
